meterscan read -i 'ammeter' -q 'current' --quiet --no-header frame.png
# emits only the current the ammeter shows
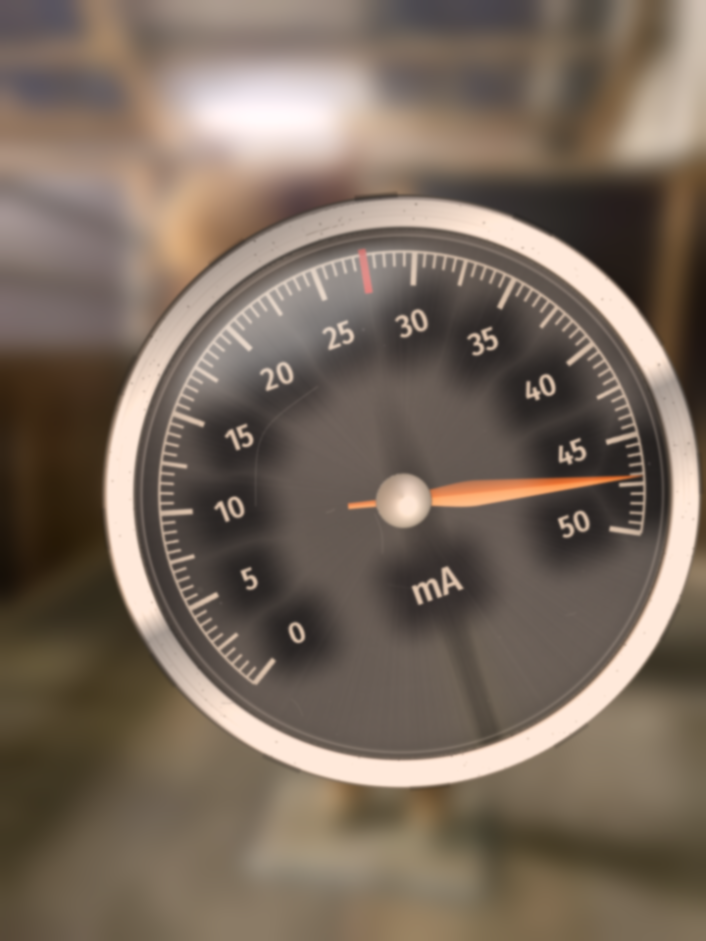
47 mA
